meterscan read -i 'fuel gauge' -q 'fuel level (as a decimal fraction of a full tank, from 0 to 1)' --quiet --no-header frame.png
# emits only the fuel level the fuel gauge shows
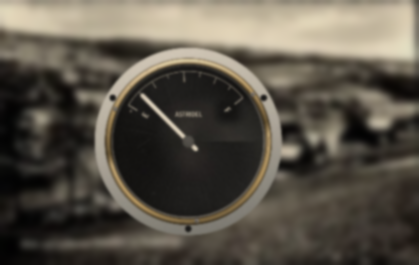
0.125
